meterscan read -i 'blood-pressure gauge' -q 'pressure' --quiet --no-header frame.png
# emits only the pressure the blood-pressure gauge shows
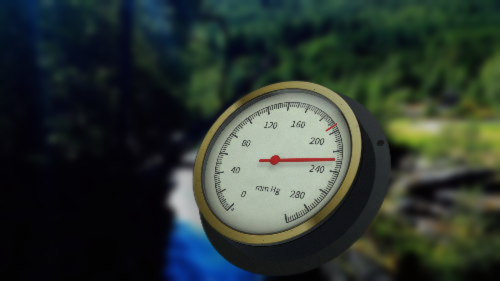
230 mmHg
